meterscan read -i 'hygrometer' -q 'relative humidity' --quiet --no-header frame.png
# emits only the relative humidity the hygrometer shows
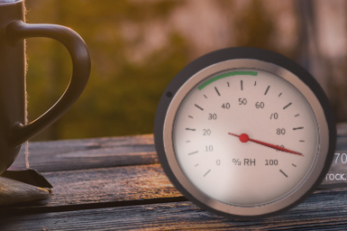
90 %
